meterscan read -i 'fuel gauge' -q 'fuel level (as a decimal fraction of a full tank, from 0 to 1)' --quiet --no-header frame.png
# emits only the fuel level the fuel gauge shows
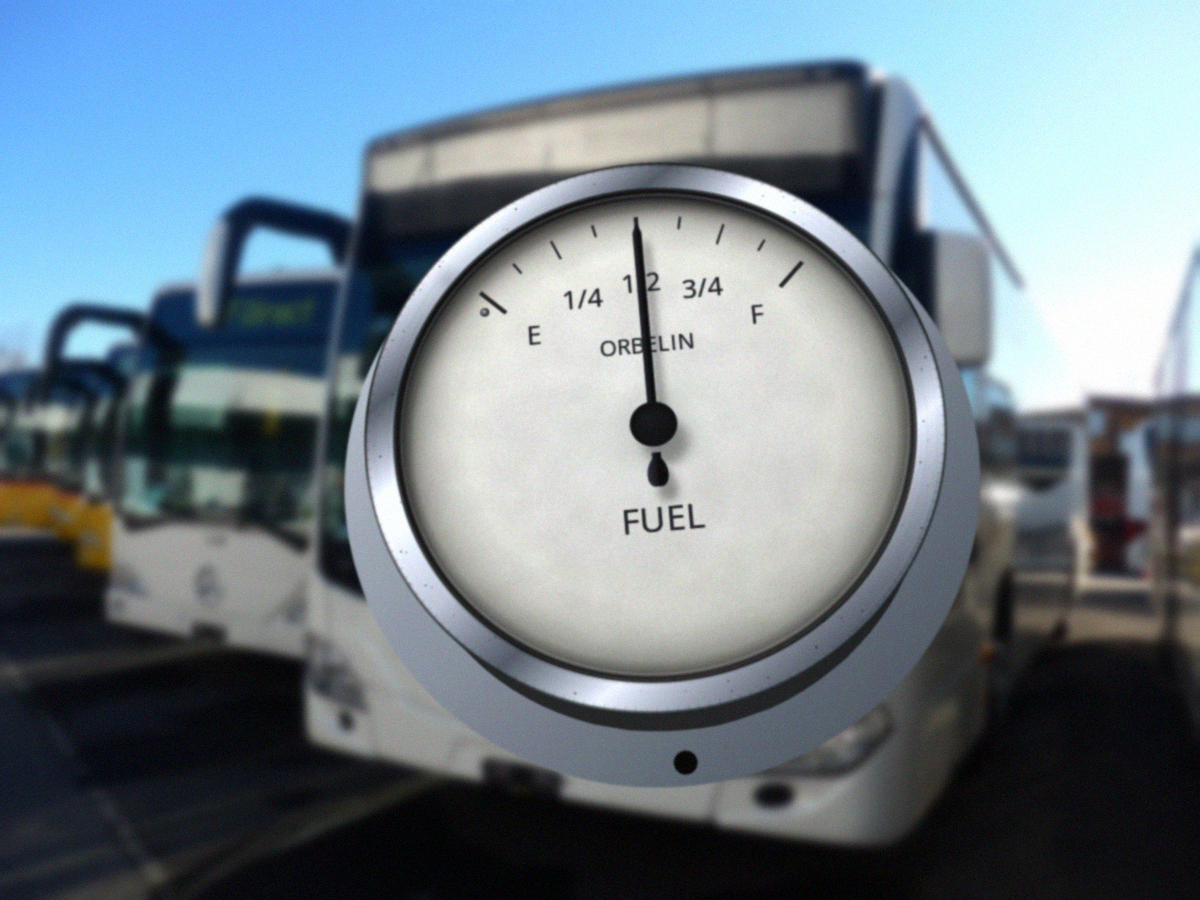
0.5
